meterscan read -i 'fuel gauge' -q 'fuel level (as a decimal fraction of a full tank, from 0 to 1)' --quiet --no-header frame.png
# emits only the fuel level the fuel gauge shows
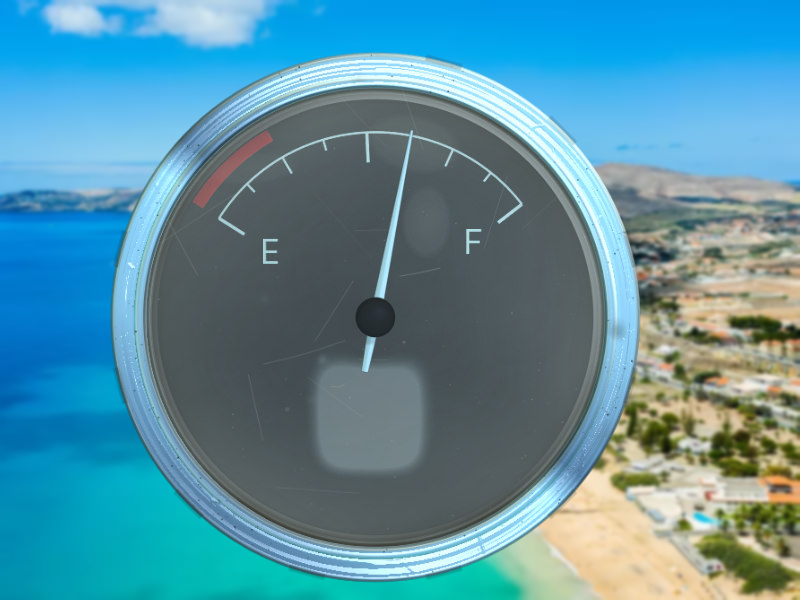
0.625
